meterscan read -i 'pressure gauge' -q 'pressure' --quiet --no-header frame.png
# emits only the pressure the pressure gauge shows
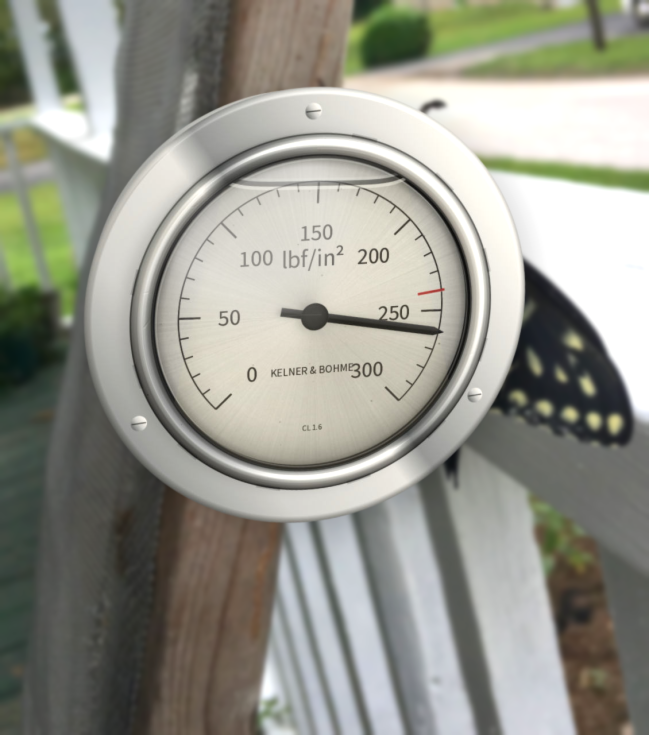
260 psi
